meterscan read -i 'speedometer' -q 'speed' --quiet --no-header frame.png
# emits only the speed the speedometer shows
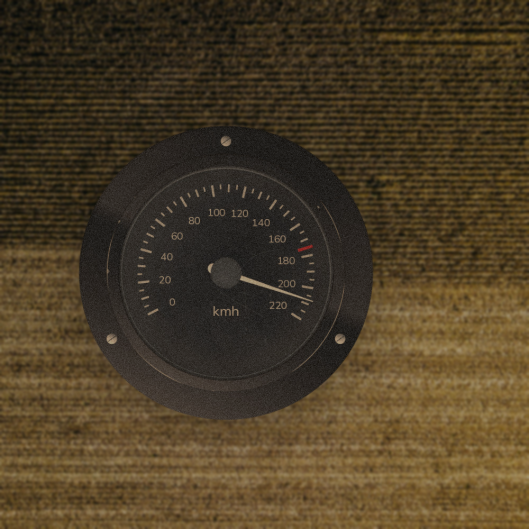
207.5 km/h
